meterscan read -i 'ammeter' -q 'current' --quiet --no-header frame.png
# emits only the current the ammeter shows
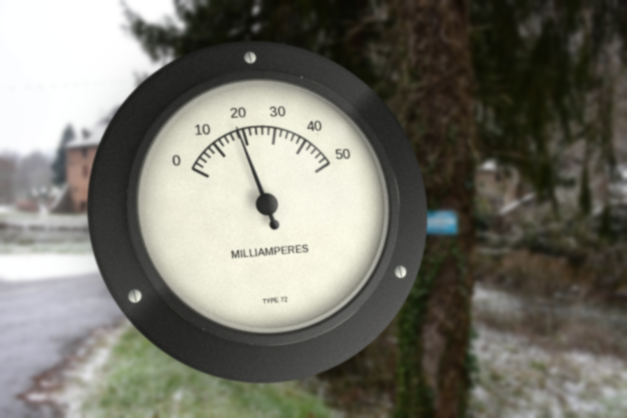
18 mA
